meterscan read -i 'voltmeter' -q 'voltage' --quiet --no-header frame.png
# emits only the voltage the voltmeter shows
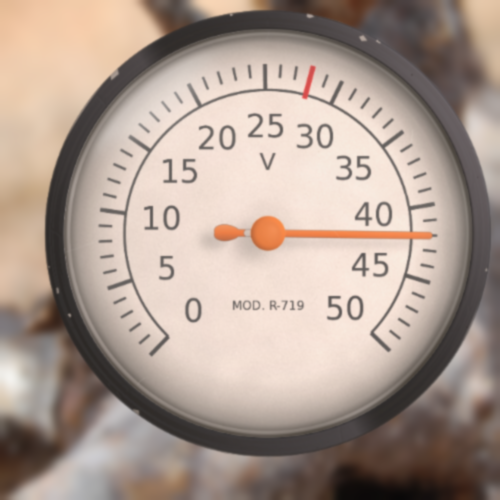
42 V
